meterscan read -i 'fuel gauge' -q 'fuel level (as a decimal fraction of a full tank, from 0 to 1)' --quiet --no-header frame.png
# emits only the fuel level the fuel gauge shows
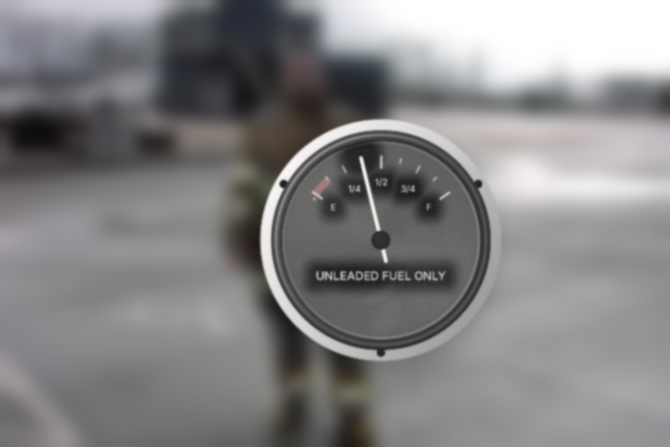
0.375
